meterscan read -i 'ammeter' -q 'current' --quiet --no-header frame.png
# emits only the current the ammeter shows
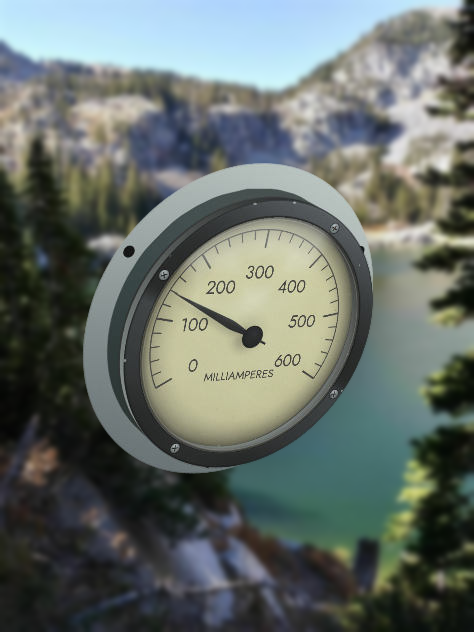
140 mA
